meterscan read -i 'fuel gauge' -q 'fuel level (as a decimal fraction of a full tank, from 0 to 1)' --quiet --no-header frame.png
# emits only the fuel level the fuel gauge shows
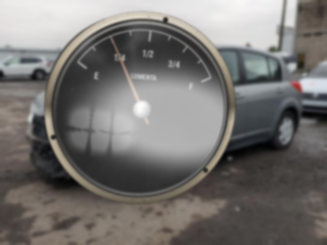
0.25
